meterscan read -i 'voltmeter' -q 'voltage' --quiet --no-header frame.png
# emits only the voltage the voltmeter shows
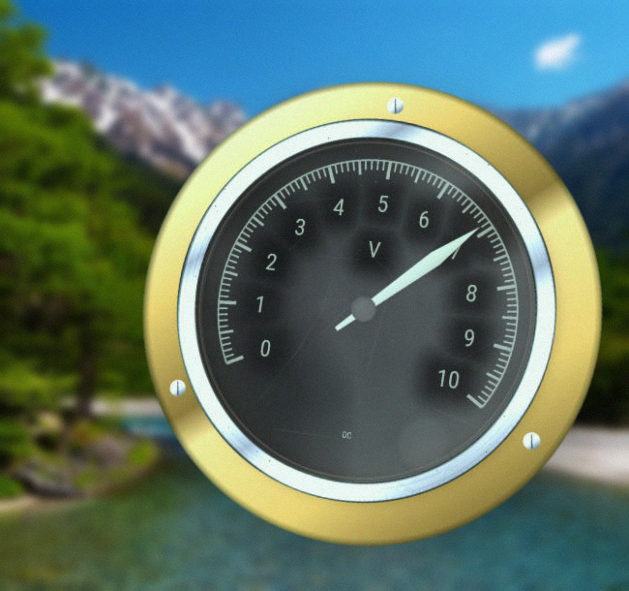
6.9 V
